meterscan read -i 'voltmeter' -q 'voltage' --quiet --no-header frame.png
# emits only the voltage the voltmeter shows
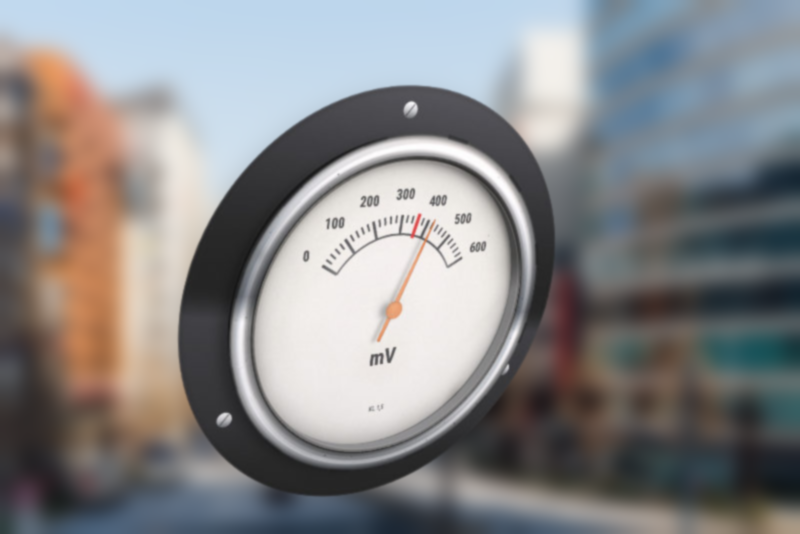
400 mV
